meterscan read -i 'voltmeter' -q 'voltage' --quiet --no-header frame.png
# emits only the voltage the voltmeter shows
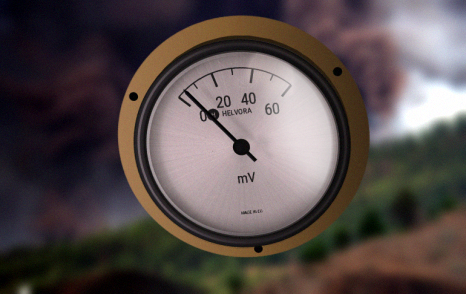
5 mV
